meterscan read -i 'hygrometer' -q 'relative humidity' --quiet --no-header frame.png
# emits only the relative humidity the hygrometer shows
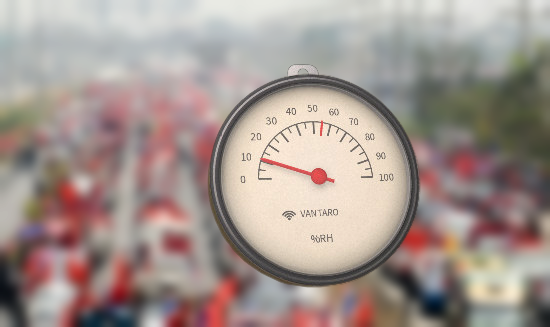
10 %
